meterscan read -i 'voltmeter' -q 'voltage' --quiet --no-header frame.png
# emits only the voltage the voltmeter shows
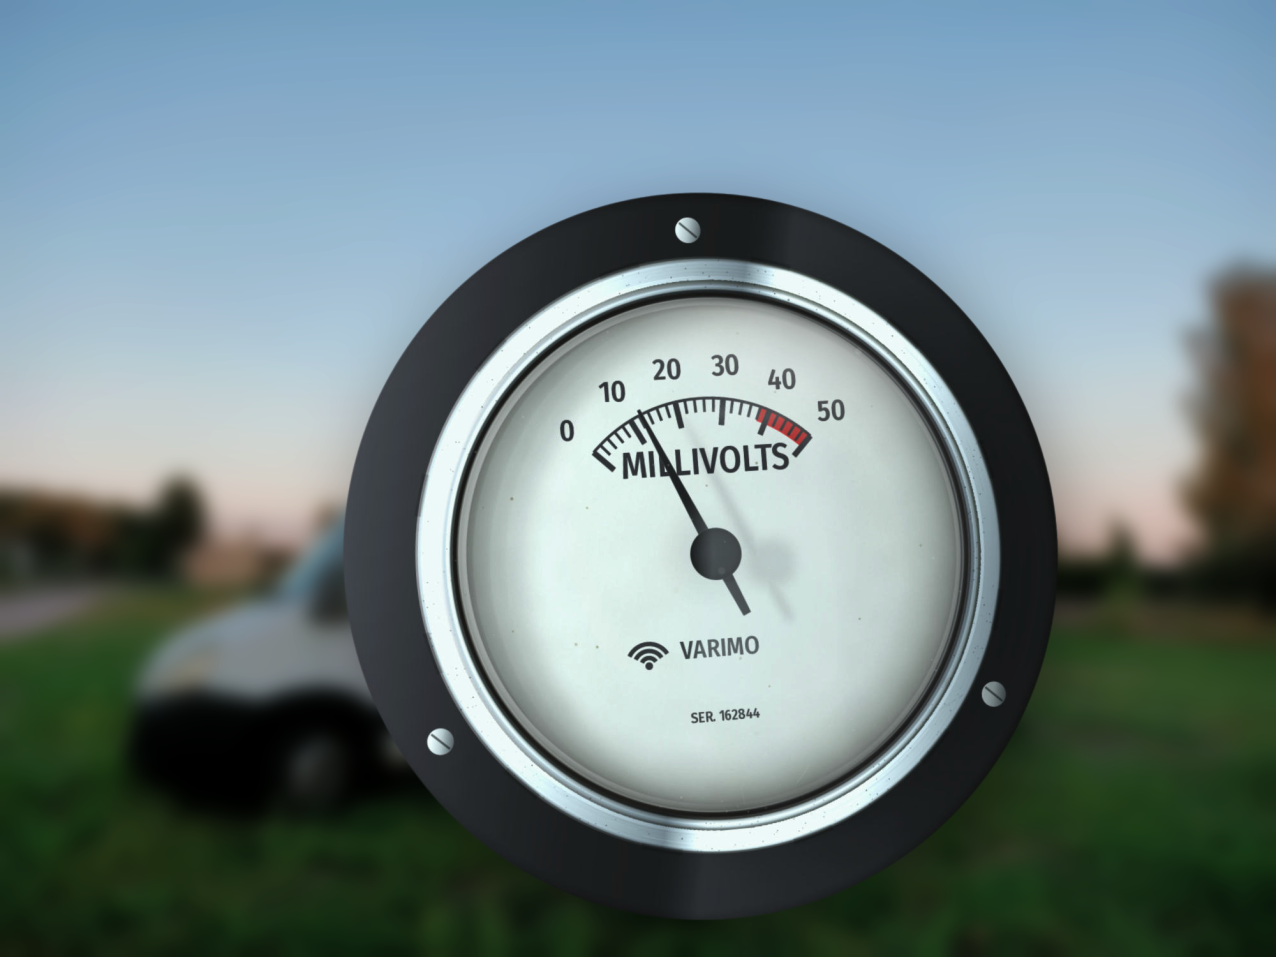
12 mV
